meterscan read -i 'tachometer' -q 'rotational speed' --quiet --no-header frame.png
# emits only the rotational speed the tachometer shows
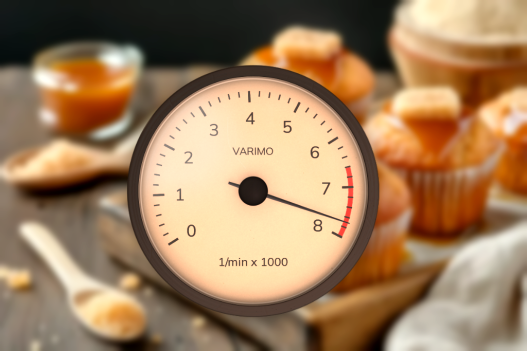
7700 rpm
